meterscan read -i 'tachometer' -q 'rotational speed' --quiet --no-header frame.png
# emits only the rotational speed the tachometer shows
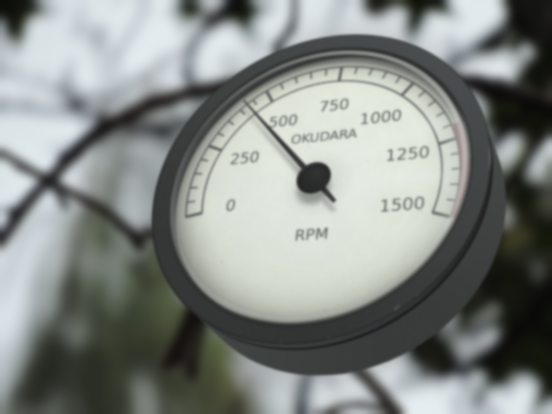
425 rpm
